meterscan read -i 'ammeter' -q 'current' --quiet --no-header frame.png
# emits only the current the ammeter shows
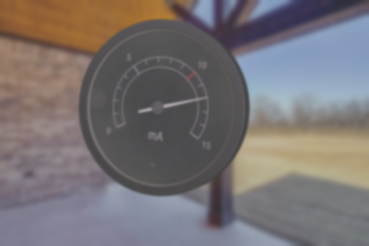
12 mA
